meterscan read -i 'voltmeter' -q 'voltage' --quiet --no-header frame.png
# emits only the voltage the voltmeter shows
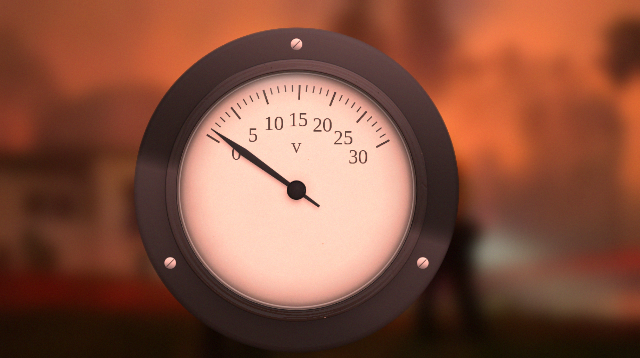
1 V
